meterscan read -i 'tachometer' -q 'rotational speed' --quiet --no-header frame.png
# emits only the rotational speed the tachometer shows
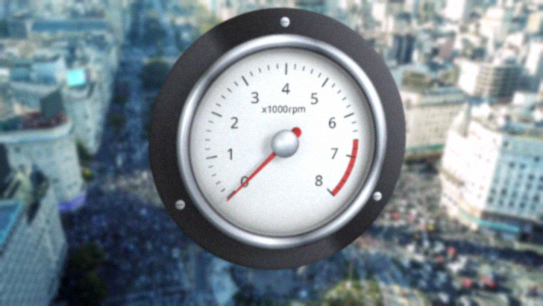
0 rpm
